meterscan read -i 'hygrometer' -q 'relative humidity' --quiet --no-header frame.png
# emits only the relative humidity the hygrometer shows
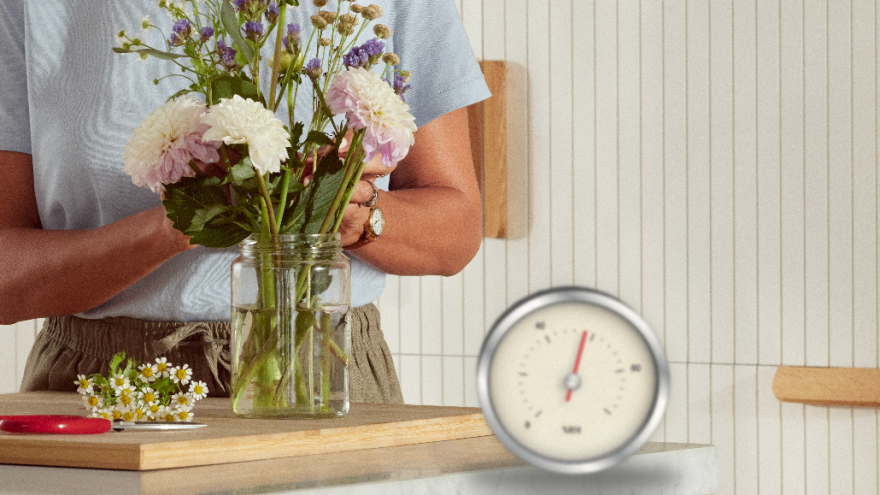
56 %
